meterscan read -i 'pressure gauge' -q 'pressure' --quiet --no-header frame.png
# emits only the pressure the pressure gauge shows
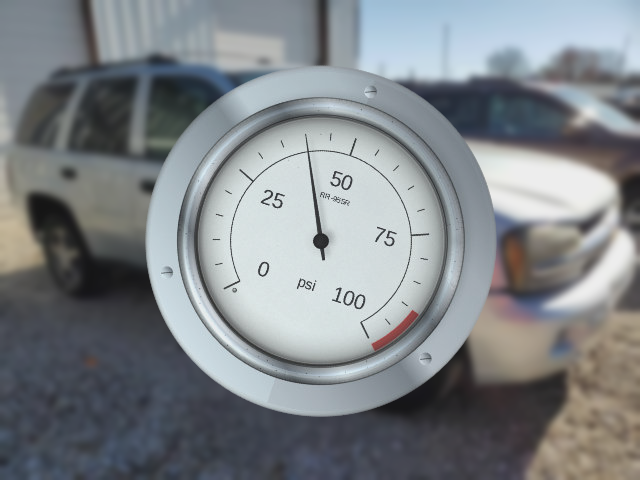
40 psi
